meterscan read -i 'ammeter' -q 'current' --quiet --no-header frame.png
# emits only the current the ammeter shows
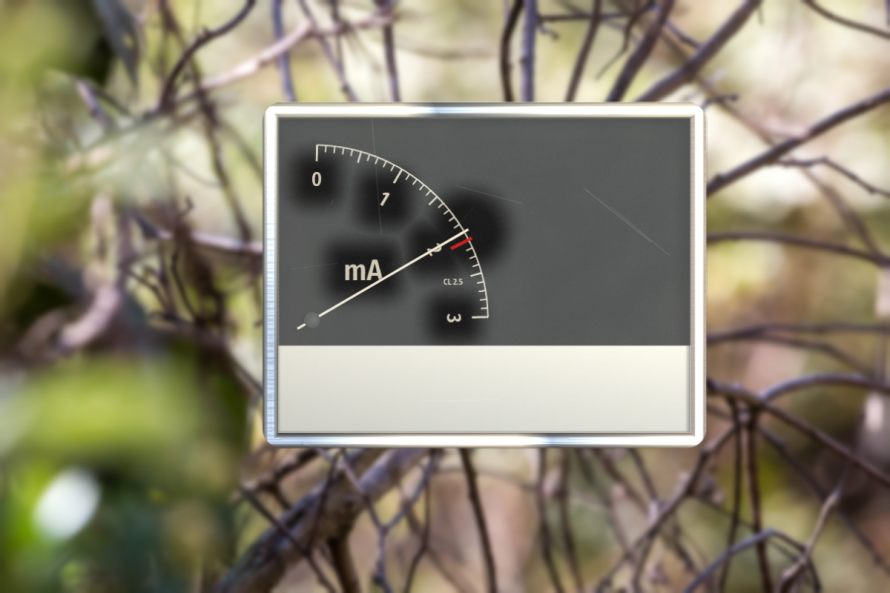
2 mA
